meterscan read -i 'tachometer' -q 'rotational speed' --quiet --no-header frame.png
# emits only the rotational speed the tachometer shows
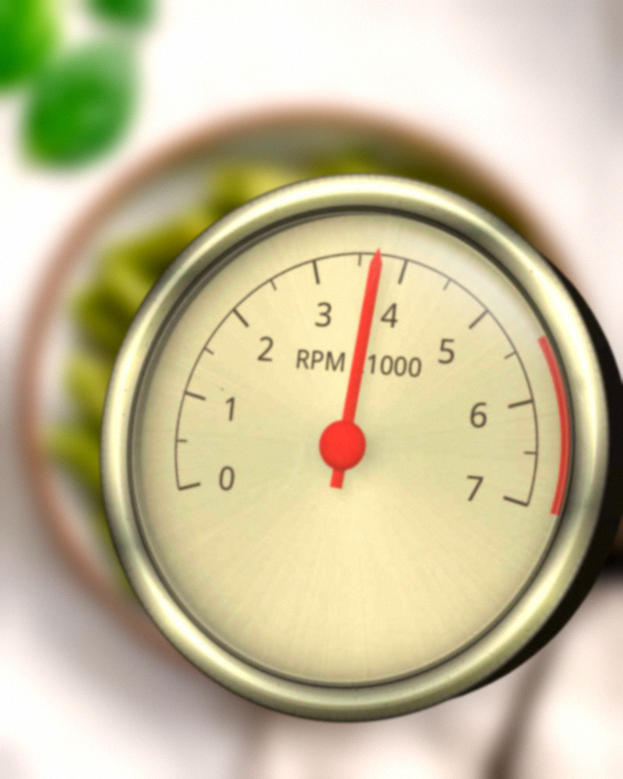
3750 rpm
